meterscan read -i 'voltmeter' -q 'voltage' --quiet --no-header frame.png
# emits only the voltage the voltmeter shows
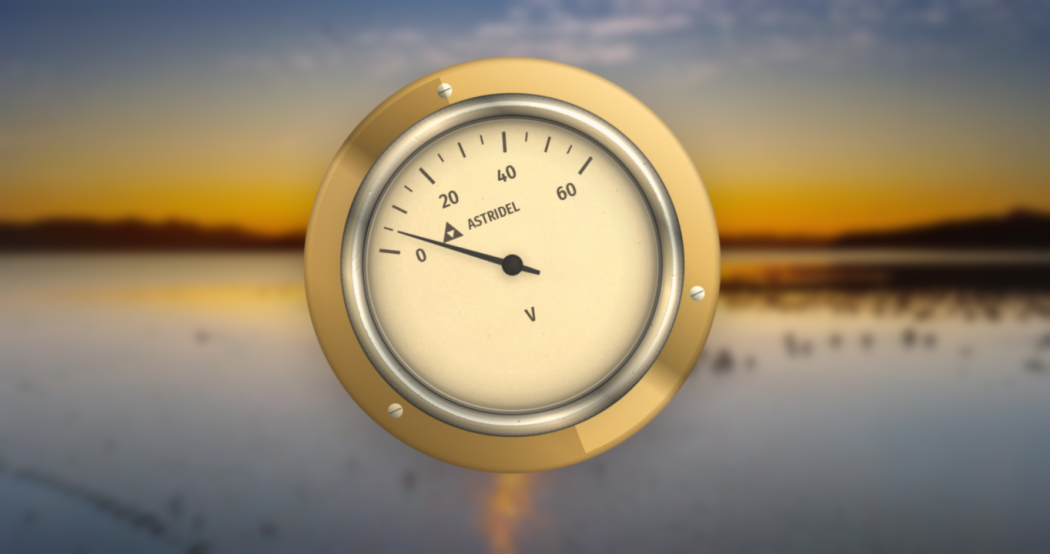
5 V
